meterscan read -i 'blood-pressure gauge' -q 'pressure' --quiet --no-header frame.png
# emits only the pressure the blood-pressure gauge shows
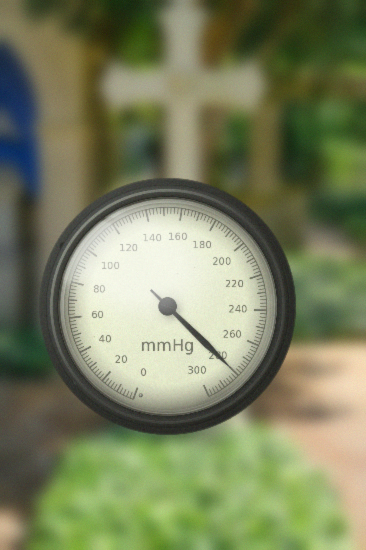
280 mmHg
